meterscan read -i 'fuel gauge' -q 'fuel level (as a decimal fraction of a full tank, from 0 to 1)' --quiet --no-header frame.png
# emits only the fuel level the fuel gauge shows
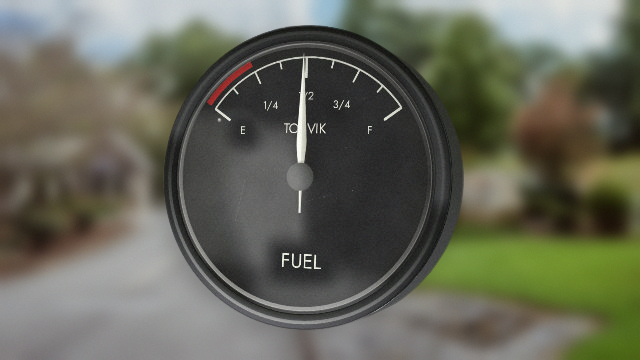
0.5
